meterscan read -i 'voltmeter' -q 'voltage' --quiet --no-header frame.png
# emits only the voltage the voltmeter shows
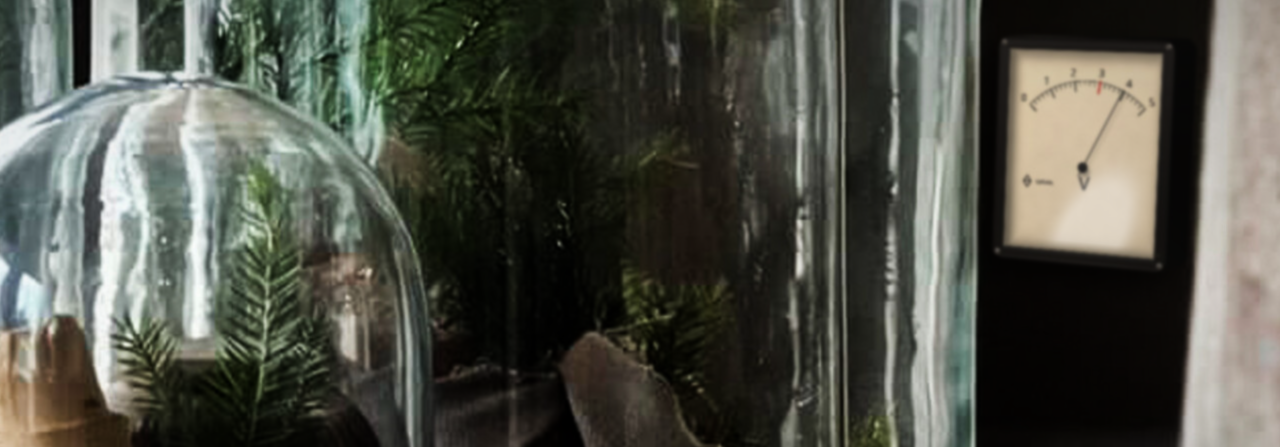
4 V
